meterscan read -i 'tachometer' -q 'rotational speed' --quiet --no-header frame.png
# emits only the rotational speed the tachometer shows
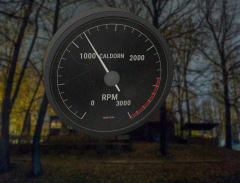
1150 rpm
